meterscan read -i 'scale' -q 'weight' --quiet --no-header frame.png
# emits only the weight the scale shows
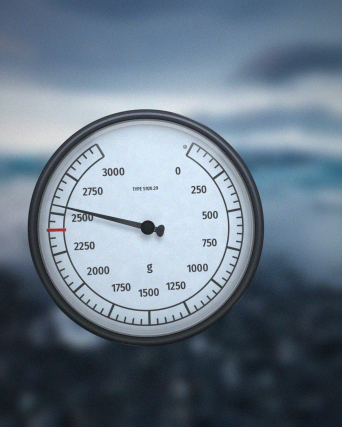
2550 g
